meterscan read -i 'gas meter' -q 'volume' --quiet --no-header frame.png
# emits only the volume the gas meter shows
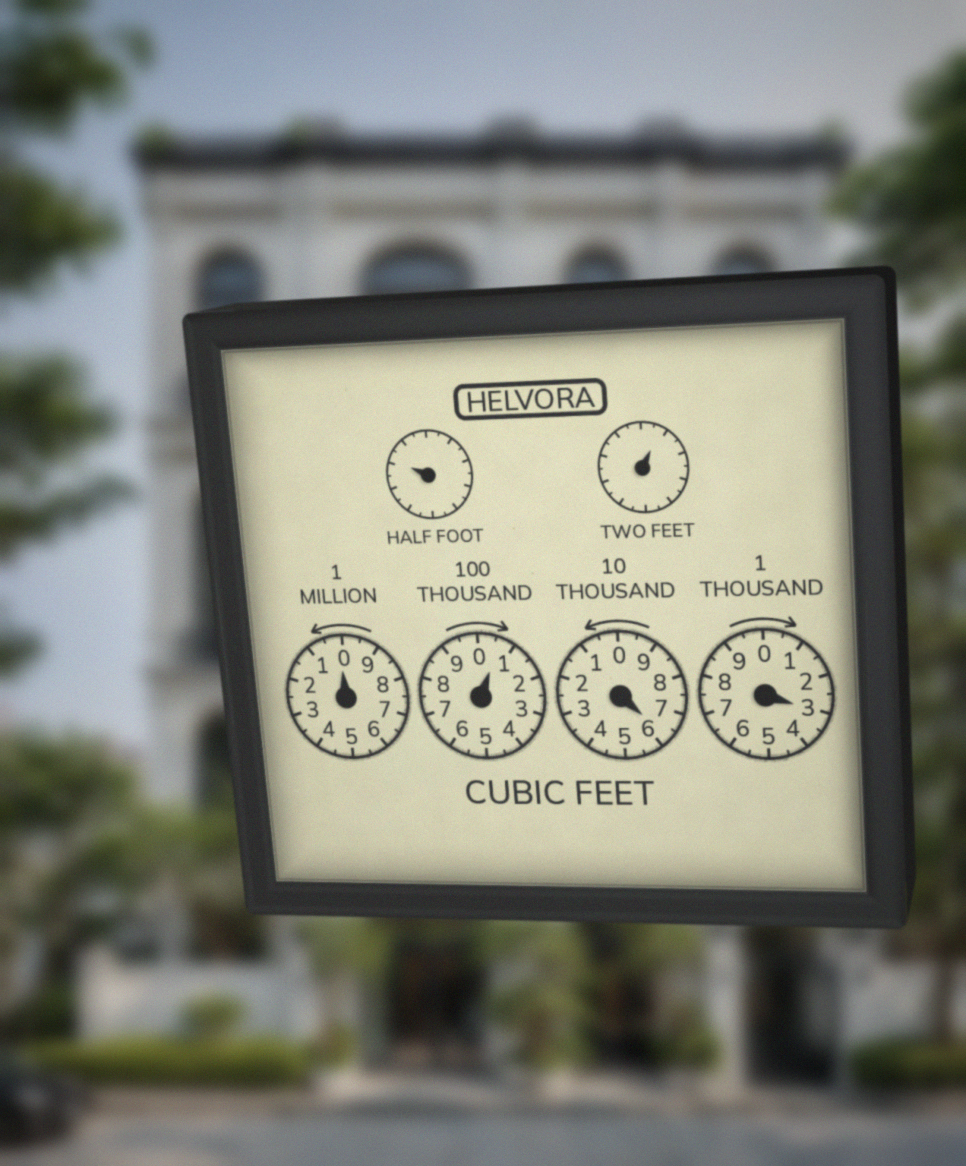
6300 ft³
